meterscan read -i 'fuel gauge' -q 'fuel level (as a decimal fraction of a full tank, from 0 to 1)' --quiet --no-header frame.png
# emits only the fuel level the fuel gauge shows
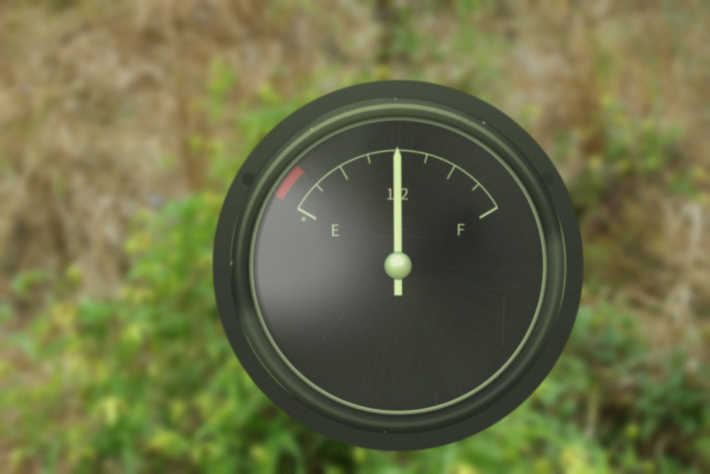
0.5
